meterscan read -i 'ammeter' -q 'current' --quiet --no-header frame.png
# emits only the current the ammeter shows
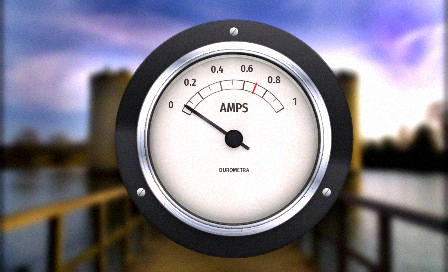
0.05 A
